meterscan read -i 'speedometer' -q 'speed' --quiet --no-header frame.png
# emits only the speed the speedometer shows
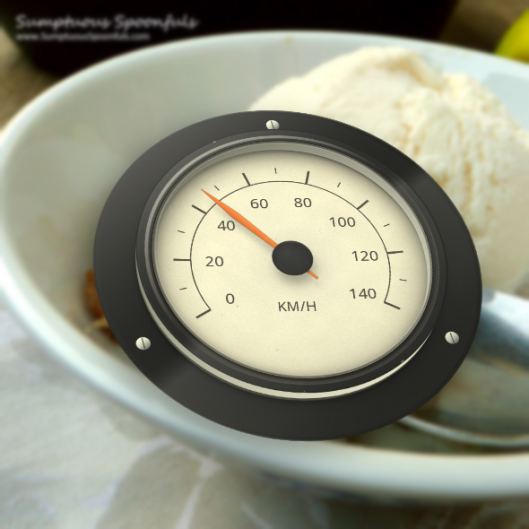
45 km/h
